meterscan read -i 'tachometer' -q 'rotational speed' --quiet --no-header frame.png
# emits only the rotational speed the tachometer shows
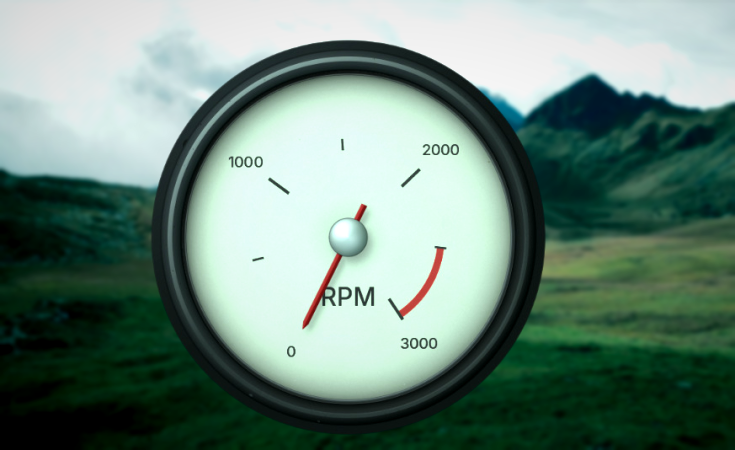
0 rpm
